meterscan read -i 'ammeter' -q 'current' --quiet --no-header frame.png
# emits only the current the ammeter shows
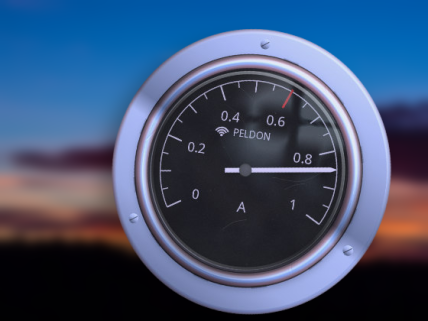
0.85 A
